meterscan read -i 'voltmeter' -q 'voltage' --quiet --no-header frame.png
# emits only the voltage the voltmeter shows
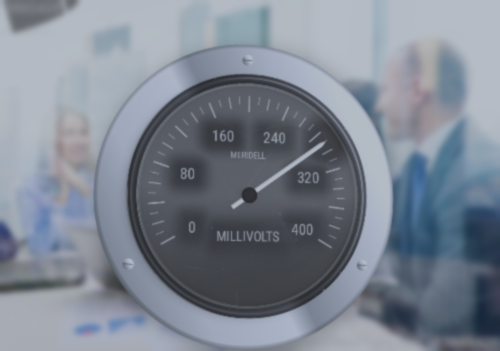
290 mV
